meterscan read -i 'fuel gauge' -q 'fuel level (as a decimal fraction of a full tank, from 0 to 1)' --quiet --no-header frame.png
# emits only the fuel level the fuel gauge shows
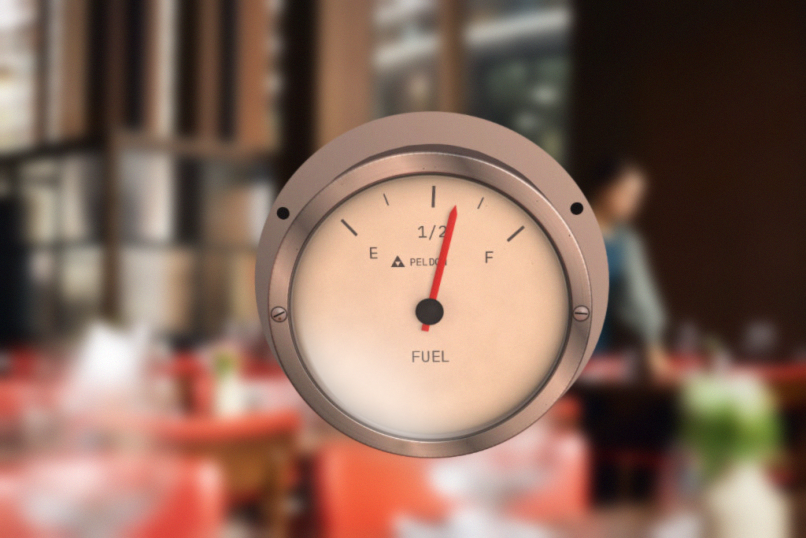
0.625
